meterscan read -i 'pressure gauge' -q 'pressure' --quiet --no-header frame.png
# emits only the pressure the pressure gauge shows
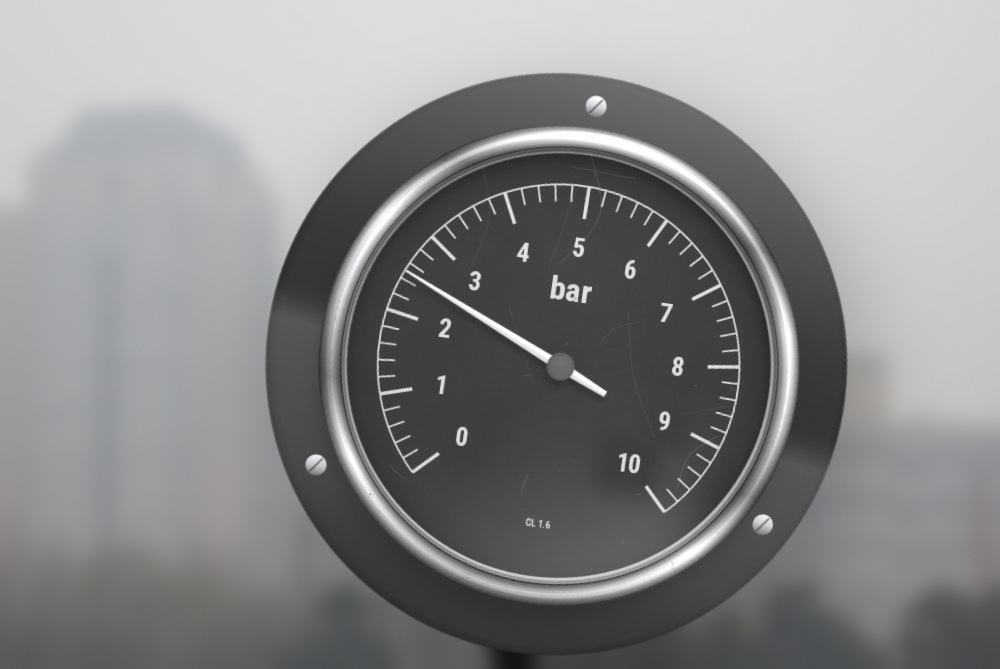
2.5 bar
